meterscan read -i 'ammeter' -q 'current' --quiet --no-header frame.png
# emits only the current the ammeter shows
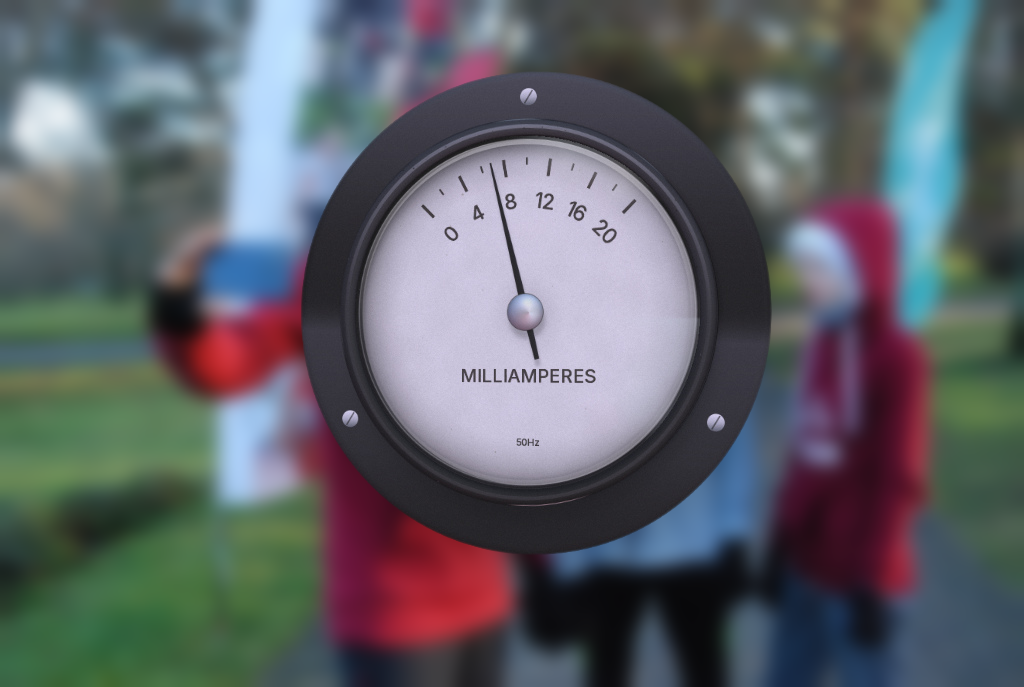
7 mA
